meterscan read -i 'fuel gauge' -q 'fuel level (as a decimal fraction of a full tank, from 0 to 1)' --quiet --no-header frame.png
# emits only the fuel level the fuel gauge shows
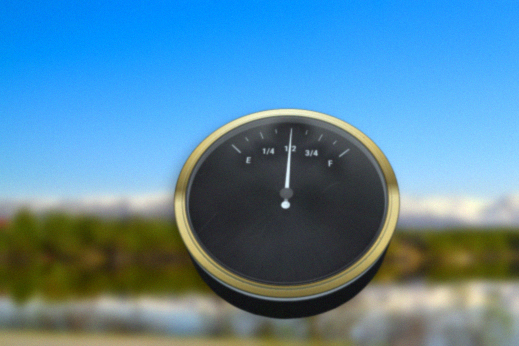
0.5
